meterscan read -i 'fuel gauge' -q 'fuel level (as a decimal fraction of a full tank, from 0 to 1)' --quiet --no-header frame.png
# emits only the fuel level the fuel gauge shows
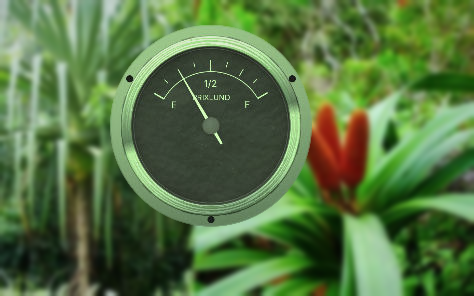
0.25
